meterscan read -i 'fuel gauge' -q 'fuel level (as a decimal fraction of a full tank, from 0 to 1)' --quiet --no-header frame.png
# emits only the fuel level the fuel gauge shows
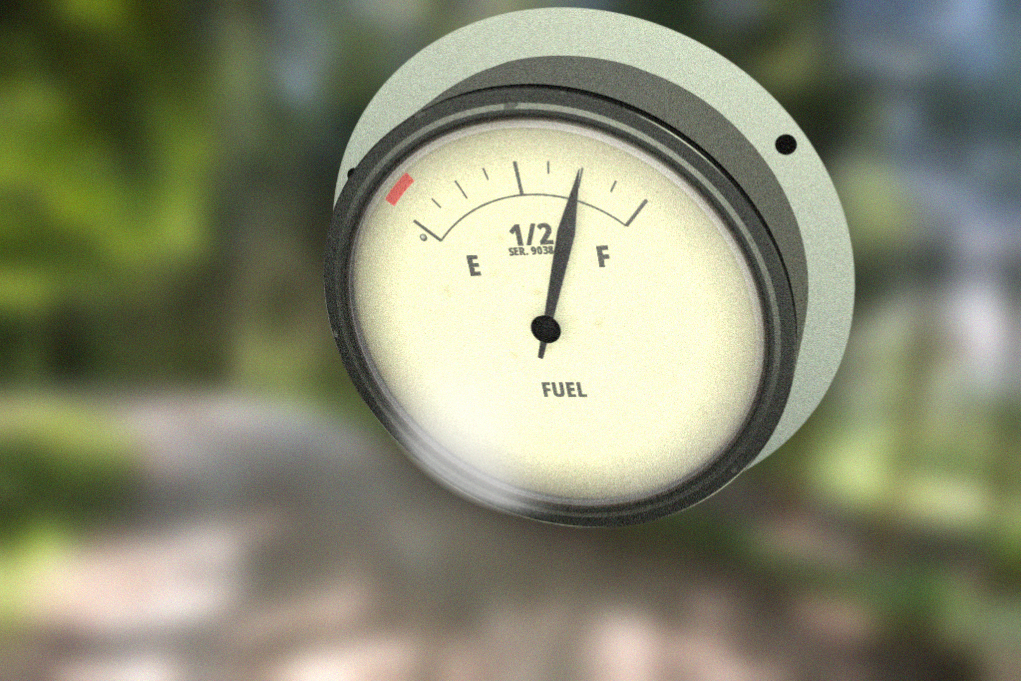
0.75
